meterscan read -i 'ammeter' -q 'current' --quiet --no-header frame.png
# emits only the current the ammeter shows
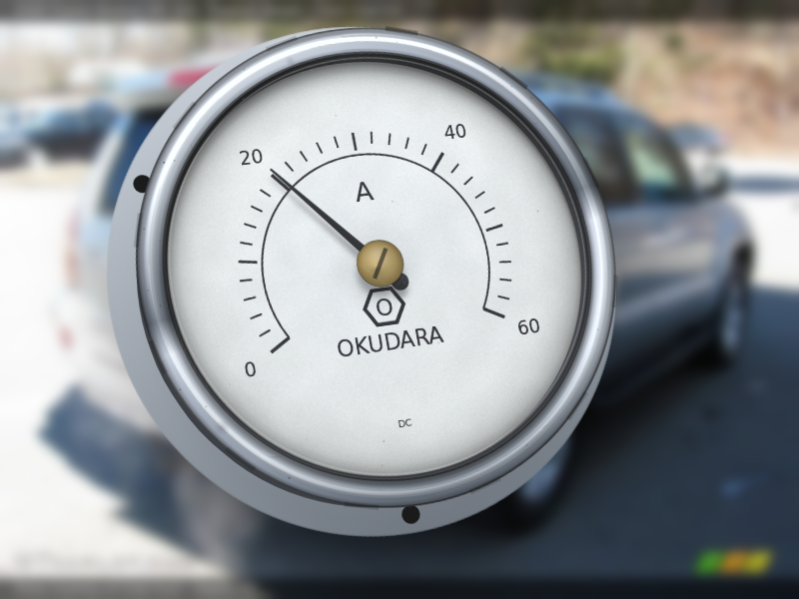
20 A
